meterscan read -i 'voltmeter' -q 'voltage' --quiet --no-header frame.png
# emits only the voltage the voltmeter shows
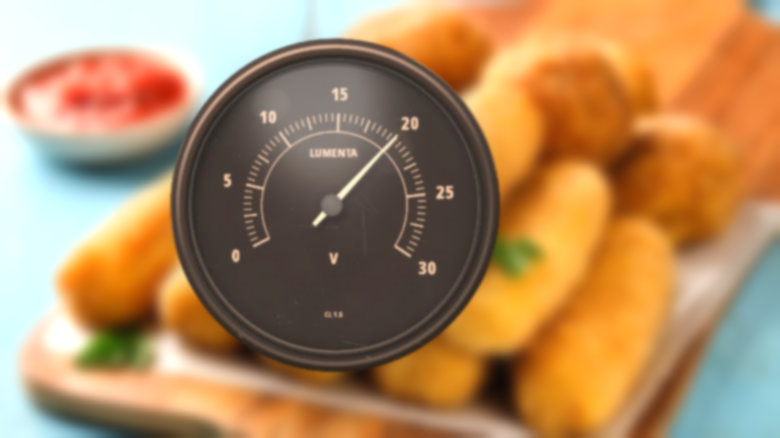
20 V
